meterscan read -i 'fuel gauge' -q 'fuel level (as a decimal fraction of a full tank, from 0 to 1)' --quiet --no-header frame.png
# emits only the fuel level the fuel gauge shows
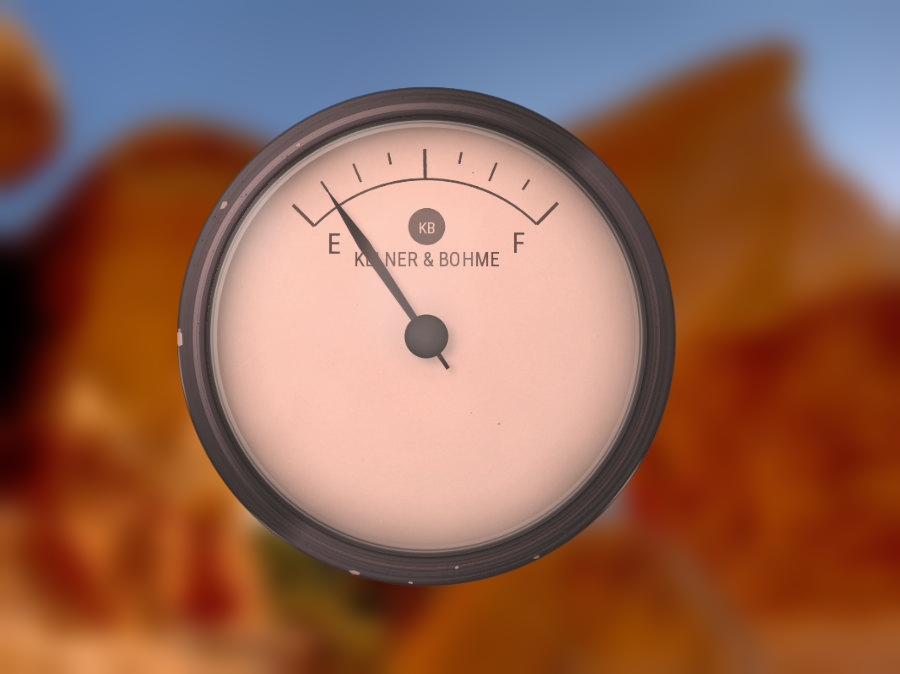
0.125
